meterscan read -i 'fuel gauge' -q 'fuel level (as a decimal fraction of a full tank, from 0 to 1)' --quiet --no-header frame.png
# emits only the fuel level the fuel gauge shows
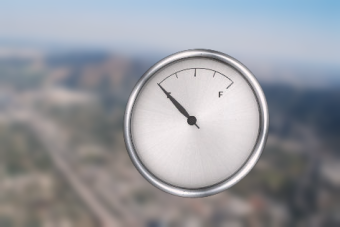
0
